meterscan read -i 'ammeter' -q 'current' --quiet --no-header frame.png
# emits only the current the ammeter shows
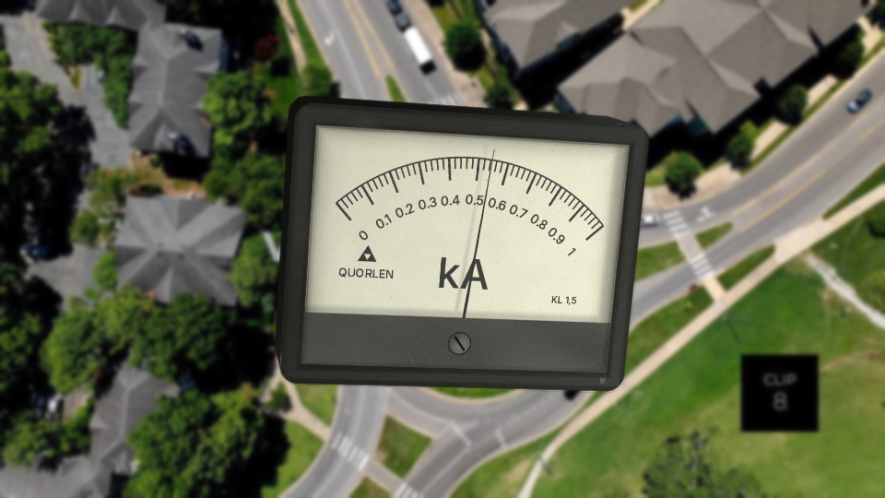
0.54 kA
